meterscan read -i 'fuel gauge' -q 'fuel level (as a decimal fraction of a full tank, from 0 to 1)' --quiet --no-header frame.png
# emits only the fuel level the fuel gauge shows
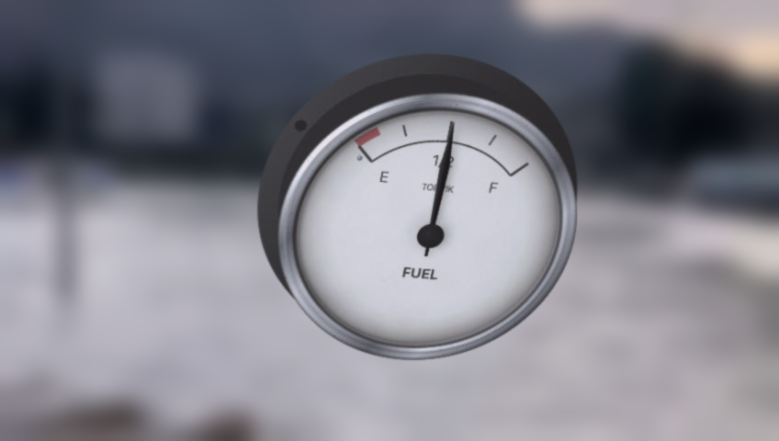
0.5
